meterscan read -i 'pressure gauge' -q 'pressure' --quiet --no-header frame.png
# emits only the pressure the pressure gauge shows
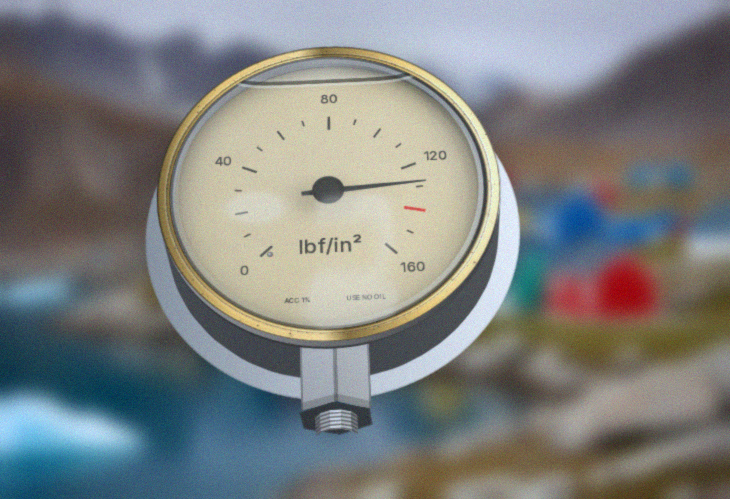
130 psi
